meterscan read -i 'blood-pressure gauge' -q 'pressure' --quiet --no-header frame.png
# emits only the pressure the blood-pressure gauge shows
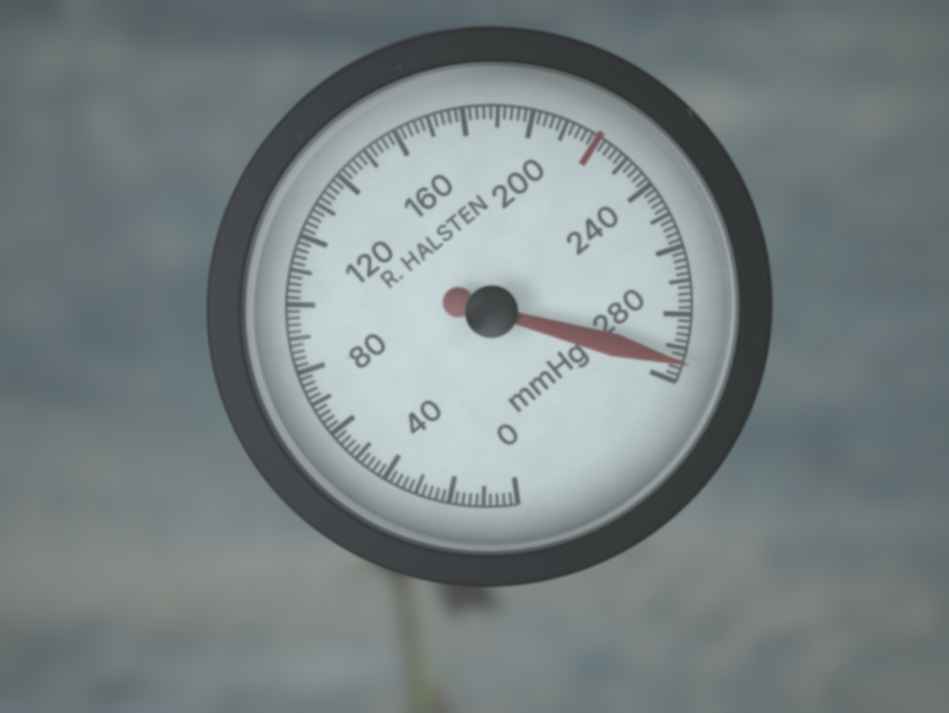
294 mmHg
